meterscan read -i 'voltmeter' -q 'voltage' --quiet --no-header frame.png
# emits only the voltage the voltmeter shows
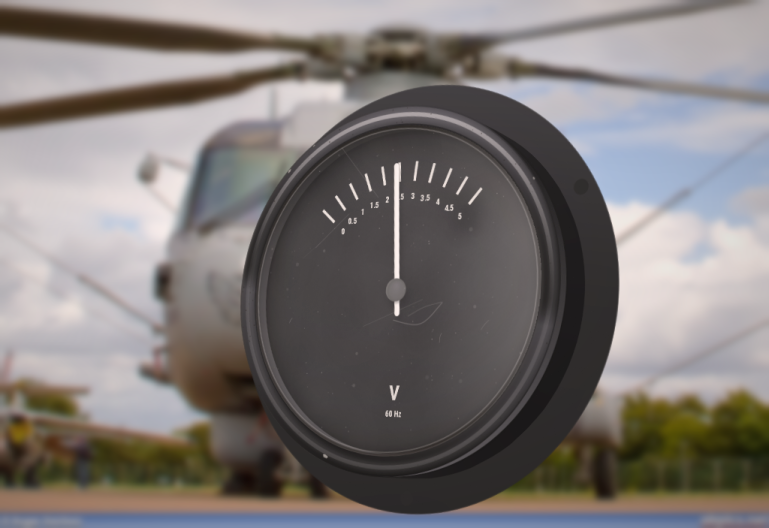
2.5 V
